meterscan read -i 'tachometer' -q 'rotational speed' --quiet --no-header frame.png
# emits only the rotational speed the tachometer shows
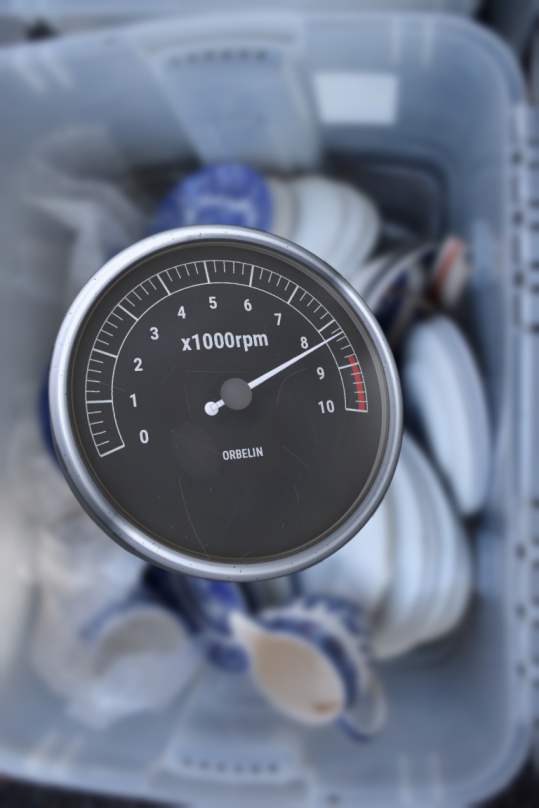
8300 rpm
